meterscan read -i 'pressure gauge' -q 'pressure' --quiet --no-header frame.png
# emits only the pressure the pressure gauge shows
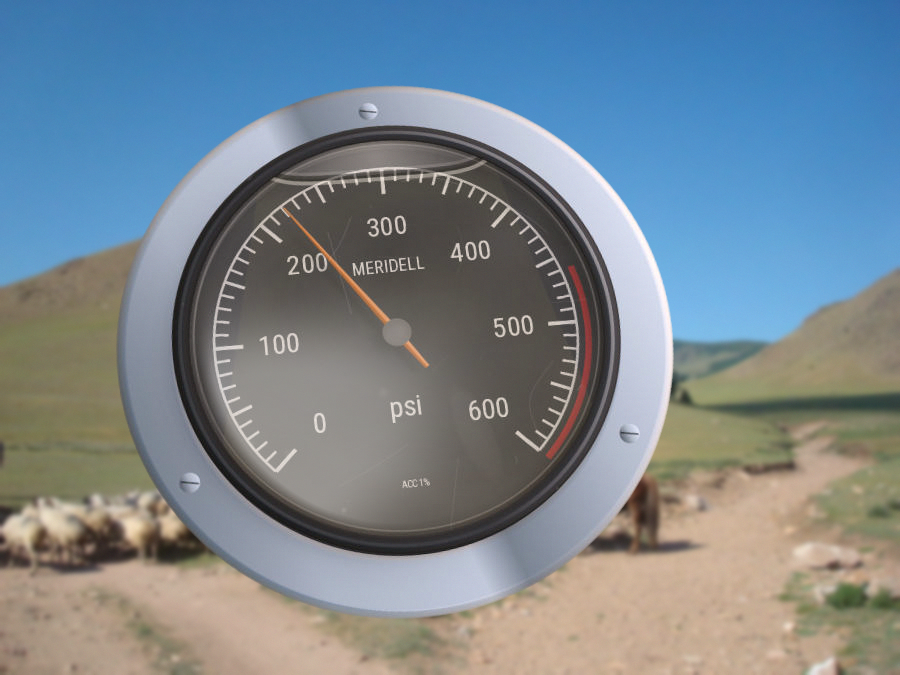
220 psi
